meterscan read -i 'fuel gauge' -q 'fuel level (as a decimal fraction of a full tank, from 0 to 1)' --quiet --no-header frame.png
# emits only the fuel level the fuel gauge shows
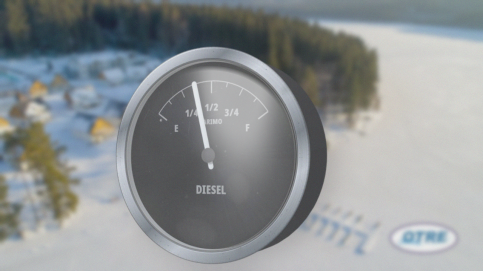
0.375
